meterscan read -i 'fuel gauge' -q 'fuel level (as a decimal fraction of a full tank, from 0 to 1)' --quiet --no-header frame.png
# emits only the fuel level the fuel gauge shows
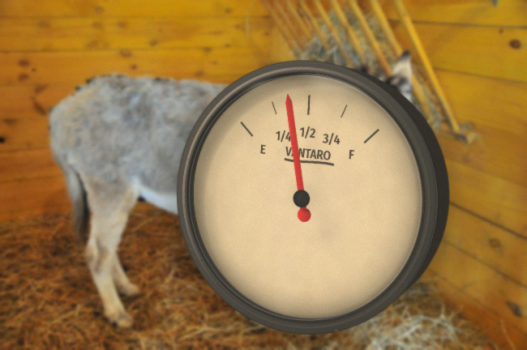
0.375
